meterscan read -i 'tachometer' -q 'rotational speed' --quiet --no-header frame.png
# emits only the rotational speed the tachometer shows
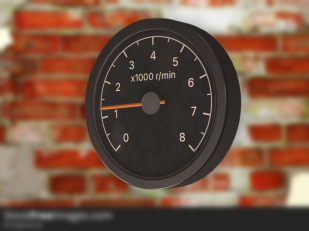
1250 rpm
